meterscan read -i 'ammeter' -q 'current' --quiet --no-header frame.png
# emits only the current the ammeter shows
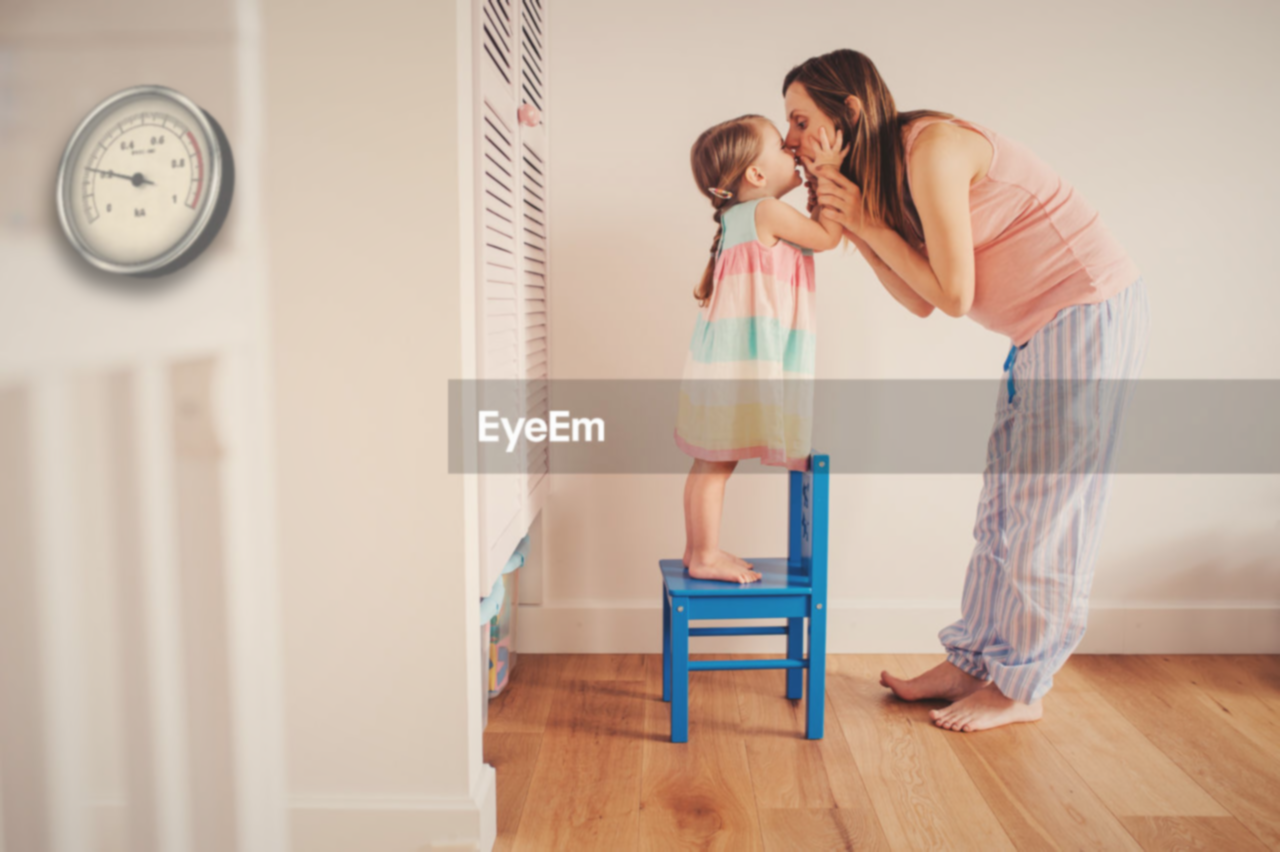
0.2 kA
